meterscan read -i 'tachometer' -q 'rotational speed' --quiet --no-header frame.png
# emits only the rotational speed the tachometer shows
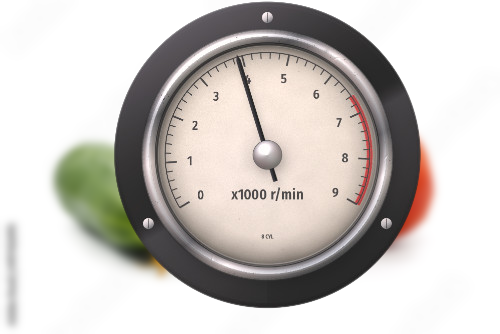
3900 rpm
